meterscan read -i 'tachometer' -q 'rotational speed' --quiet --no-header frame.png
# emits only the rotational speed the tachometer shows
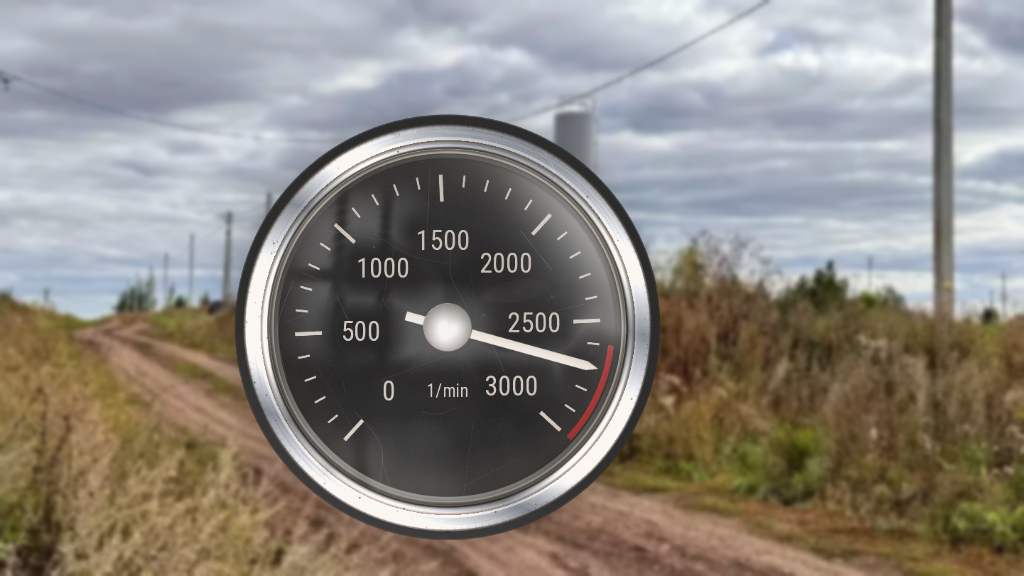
2700 rpm
